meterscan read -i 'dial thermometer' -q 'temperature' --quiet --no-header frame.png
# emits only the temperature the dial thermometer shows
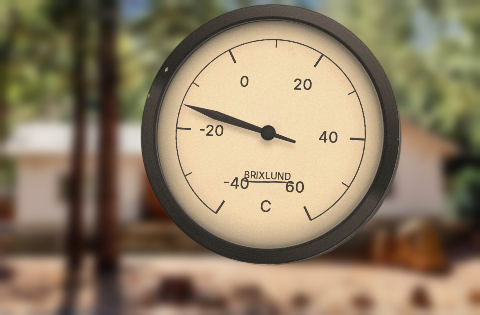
-15 °C
